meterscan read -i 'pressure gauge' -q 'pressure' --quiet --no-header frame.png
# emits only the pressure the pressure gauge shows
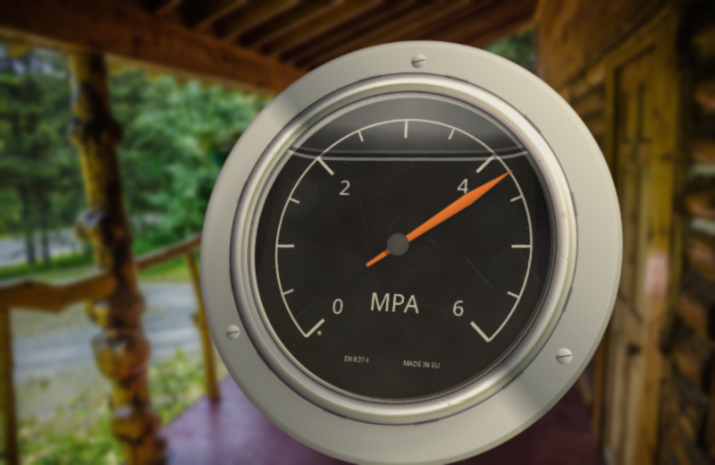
4.25 MPa
